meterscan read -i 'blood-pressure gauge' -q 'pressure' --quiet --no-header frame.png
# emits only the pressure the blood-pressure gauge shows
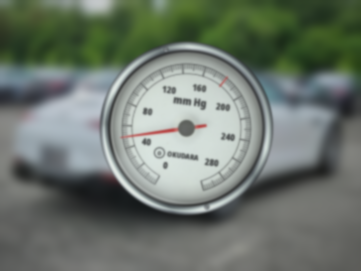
50 mmHg
